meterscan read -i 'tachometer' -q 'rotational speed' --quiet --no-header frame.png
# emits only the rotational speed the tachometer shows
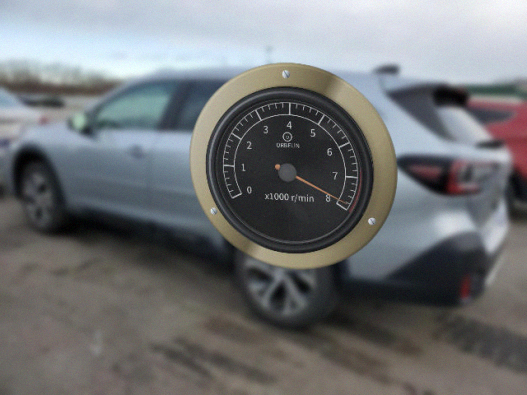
7800 rpm
